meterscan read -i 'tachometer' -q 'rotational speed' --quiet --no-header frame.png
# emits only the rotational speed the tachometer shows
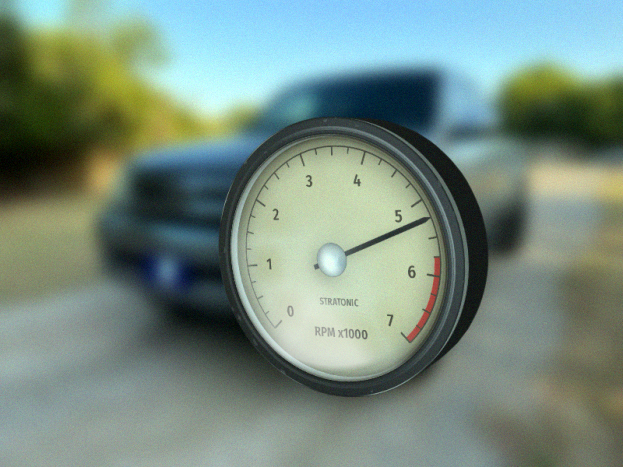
5250 rpm
